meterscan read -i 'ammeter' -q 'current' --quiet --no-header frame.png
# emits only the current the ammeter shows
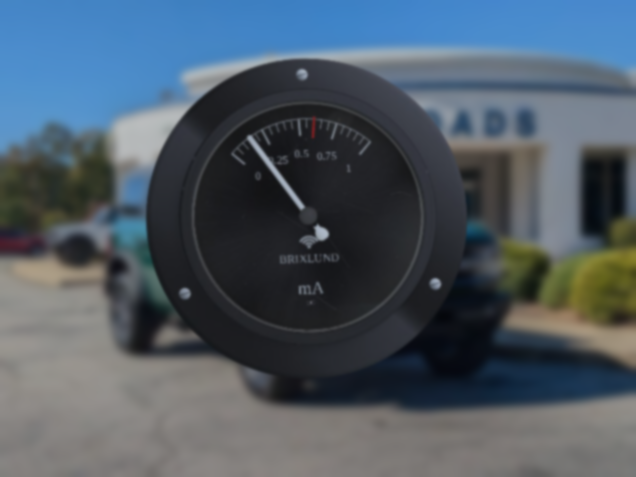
0.15 mA
